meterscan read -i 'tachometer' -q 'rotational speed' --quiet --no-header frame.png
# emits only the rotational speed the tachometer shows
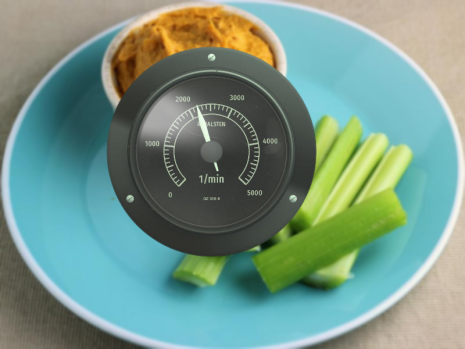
2200 rpm
